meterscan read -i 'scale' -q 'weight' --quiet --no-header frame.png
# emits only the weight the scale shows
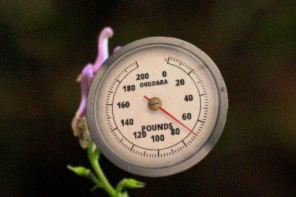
70 lb
